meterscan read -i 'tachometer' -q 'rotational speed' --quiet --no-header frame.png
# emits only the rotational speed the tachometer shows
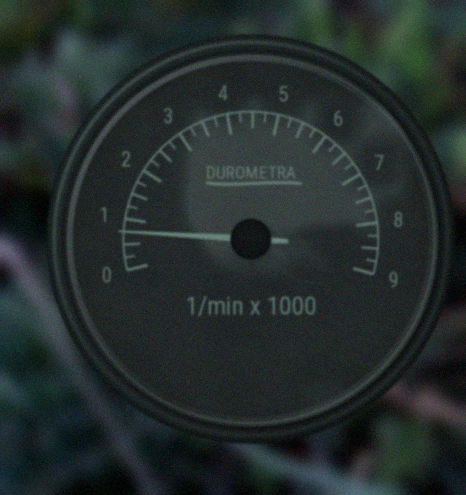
750 rpm
